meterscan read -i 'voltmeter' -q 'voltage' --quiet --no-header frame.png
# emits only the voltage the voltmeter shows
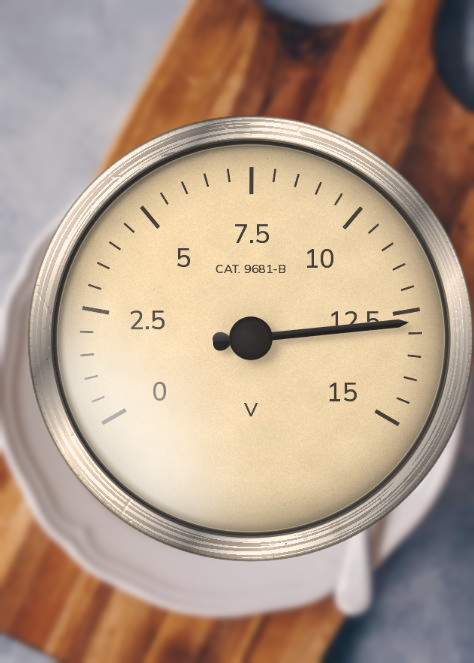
12.75 V
